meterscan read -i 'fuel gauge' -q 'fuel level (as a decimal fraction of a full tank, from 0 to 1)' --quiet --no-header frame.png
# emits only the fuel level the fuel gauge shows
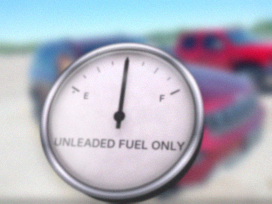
0.5
